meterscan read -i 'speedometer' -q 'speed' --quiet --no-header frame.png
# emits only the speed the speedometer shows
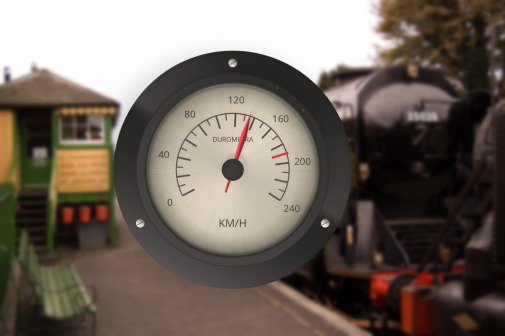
135 km/h
